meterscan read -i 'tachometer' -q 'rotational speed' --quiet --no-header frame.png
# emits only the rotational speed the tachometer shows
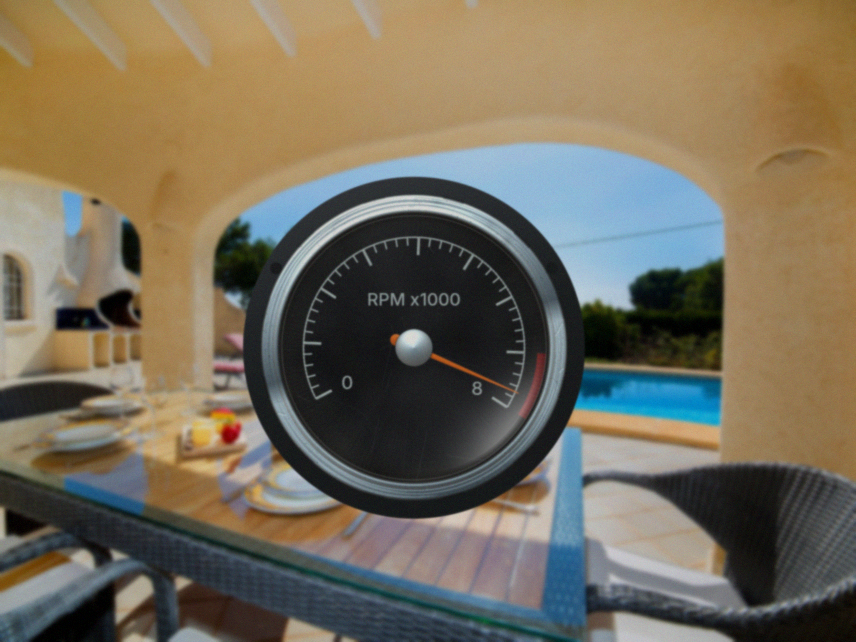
7700 rpm
